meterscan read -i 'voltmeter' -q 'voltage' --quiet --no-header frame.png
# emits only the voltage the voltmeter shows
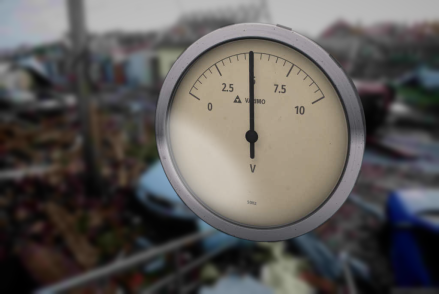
5 V
